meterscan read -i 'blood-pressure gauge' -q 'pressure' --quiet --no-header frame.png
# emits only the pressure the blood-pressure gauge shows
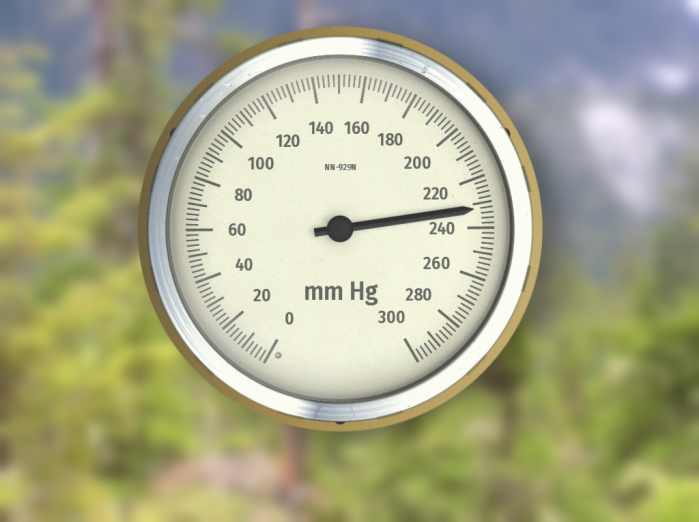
232 mmHg
